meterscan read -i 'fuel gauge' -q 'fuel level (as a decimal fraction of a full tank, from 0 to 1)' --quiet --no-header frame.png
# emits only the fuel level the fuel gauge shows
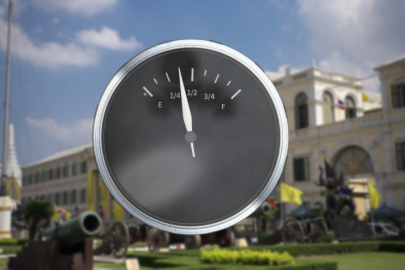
0.375
